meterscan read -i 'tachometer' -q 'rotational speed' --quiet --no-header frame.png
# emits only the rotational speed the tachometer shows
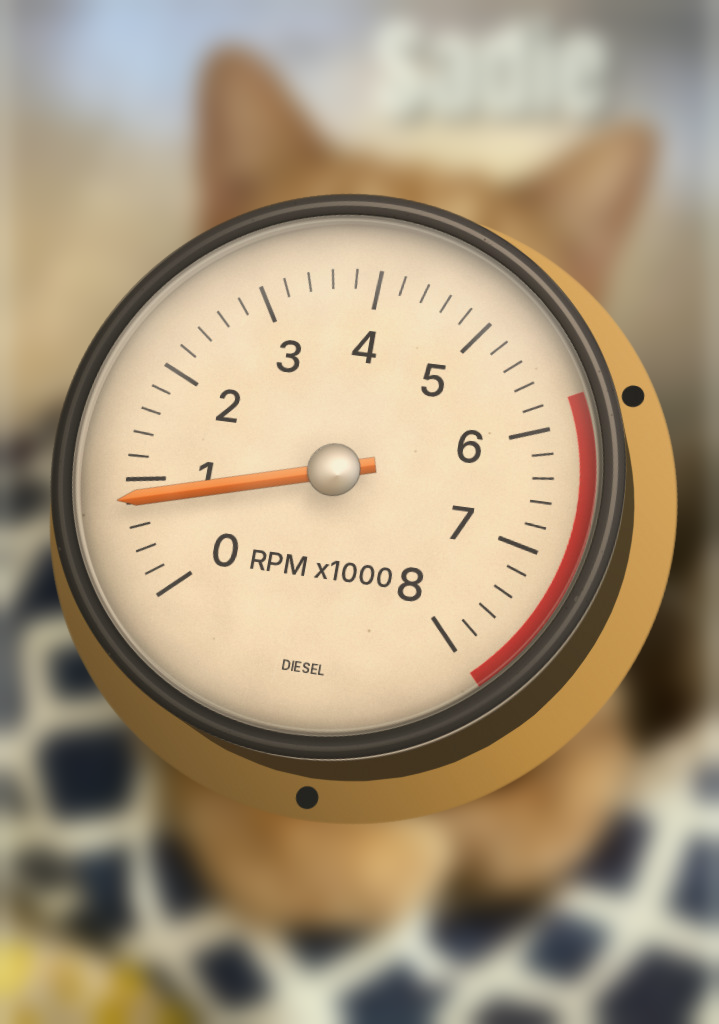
800 rpm
